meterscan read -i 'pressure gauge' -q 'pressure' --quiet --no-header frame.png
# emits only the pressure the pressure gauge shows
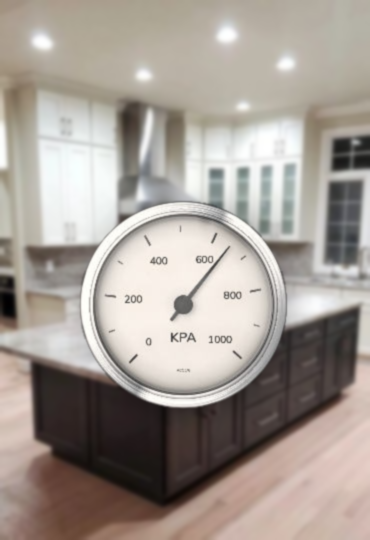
650 kPa
